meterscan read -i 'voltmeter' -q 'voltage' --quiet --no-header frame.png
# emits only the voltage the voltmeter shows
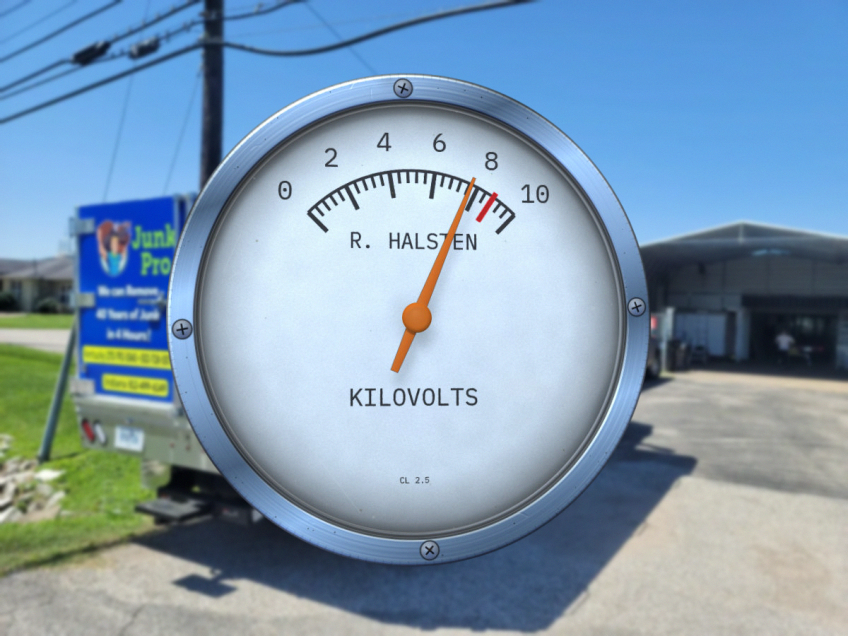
7.6 kV
